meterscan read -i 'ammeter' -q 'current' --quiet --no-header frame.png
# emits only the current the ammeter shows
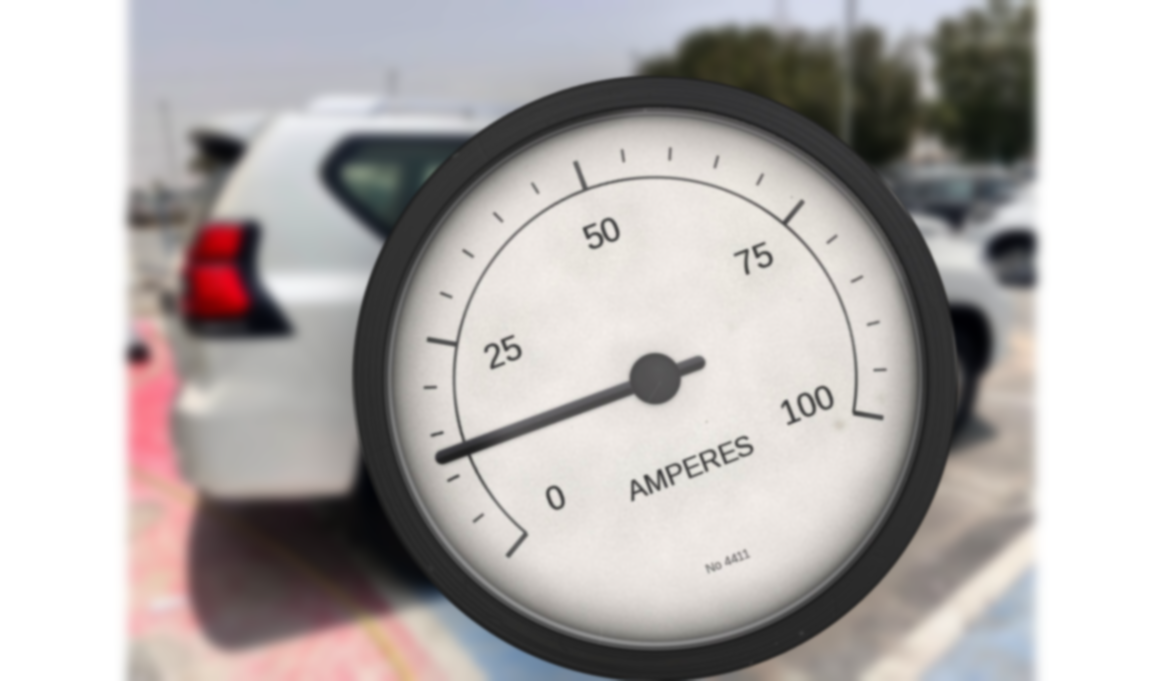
12.5 A
